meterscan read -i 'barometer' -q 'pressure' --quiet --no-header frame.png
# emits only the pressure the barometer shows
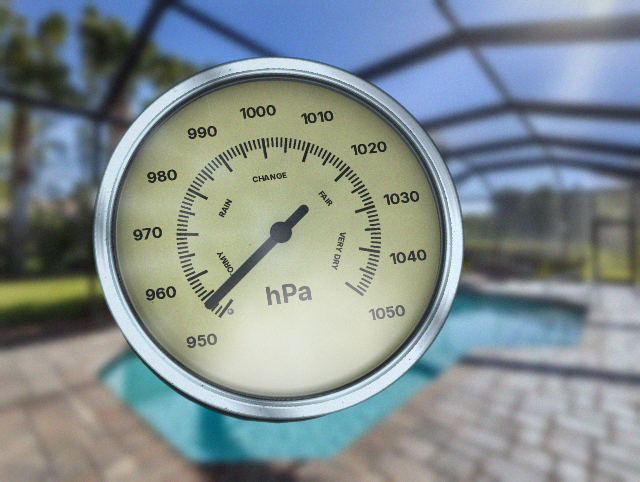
953 hPa
